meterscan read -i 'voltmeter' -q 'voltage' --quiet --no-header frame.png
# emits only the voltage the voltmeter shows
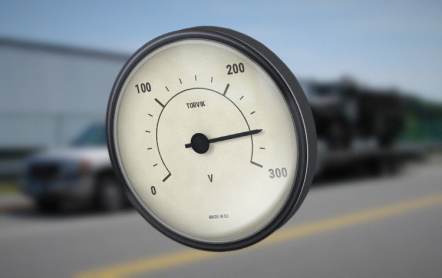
260 V
